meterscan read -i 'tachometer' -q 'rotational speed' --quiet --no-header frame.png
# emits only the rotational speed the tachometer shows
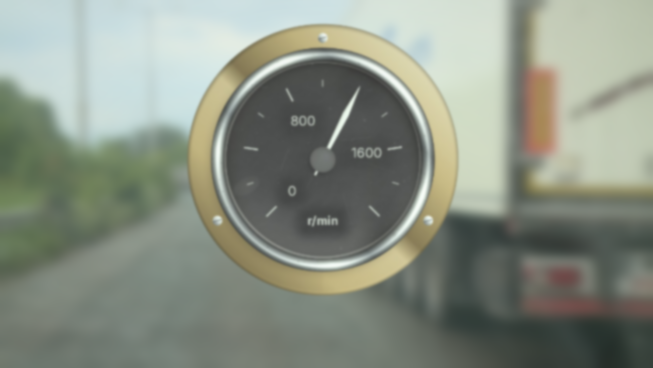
1200 rpm
